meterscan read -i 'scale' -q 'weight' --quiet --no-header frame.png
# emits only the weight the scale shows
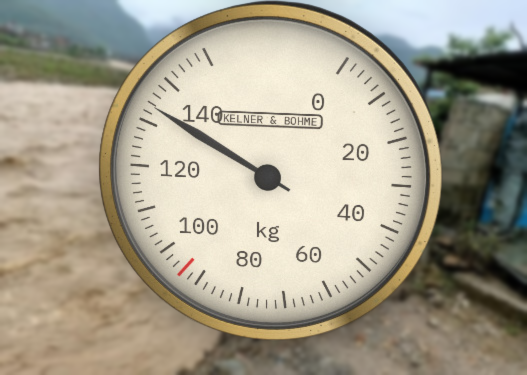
134 kg
